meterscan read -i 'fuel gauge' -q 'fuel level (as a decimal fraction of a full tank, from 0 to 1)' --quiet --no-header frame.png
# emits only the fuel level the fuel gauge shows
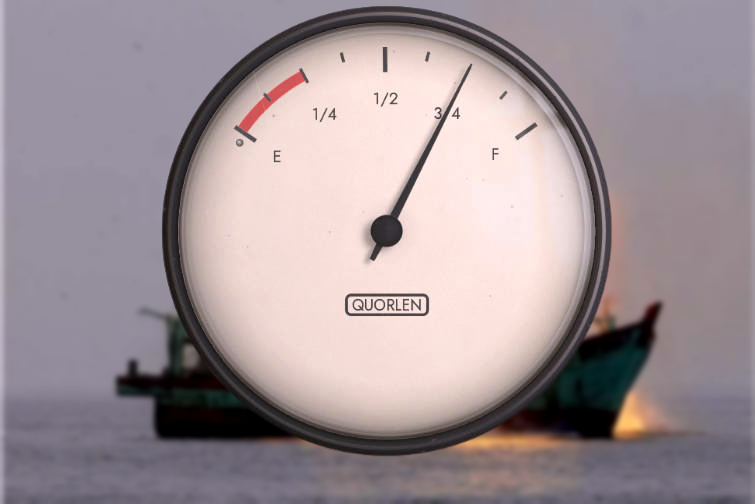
0.75
